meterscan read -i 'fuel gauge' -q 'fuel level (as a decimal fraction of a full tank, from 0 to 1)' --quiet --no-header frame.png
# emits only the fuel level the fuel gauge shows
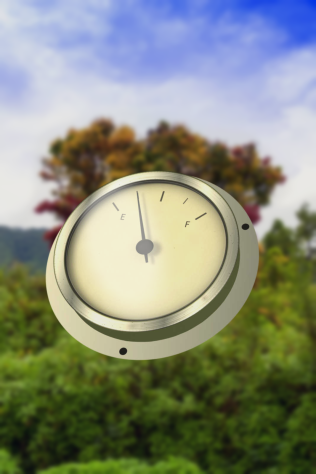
0.25
